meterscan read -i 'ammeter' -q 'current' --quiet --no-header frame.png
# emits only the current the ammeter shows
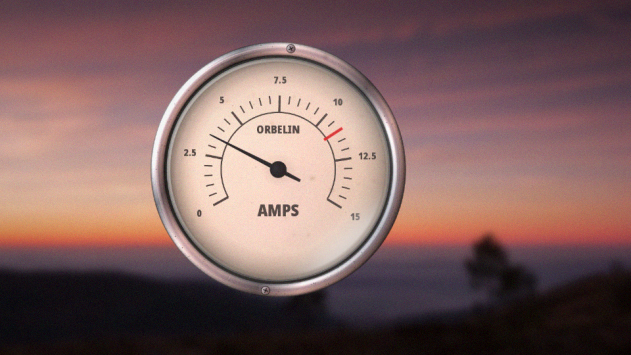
3.5 A
